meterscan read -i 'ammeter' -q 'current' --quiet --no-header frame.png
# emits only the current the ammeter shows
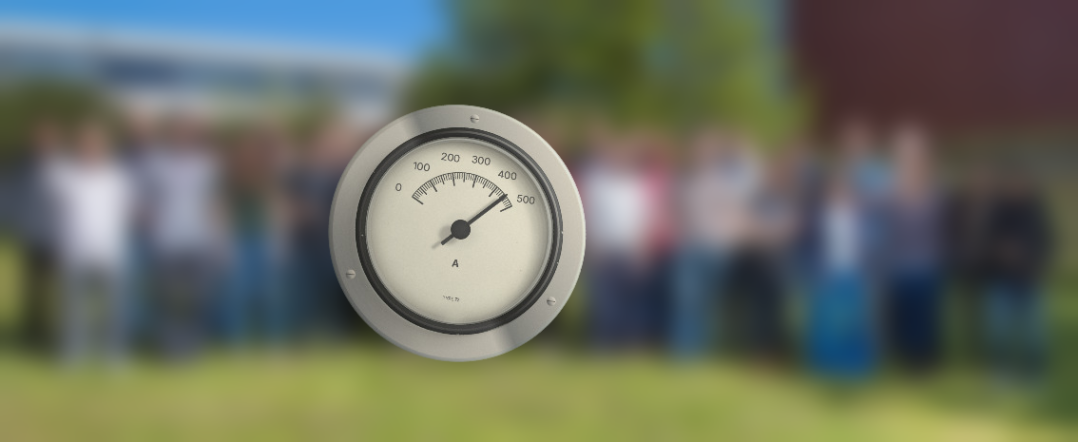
450 A
